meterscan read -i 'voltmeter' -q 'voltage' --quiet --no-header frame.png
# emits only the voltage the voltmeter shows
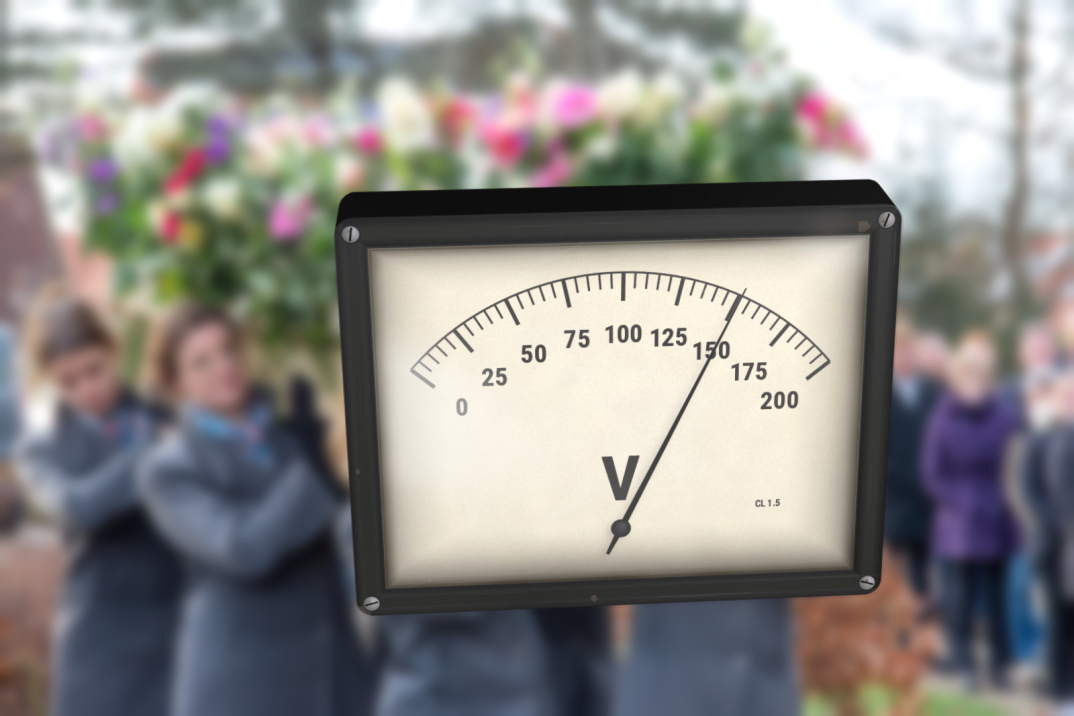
150 V
